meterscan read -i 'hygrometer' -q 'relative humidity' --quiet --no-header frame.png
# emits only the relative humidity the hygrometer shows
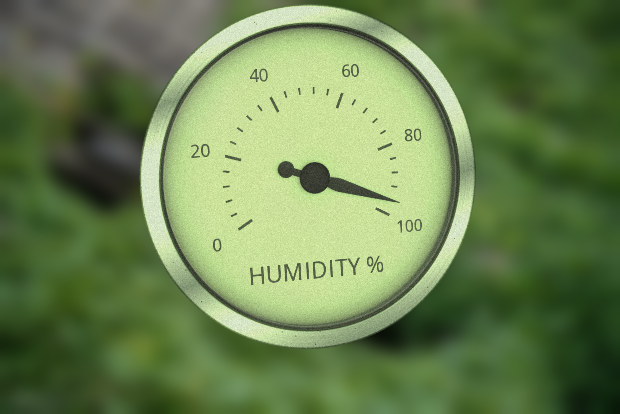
96 %
